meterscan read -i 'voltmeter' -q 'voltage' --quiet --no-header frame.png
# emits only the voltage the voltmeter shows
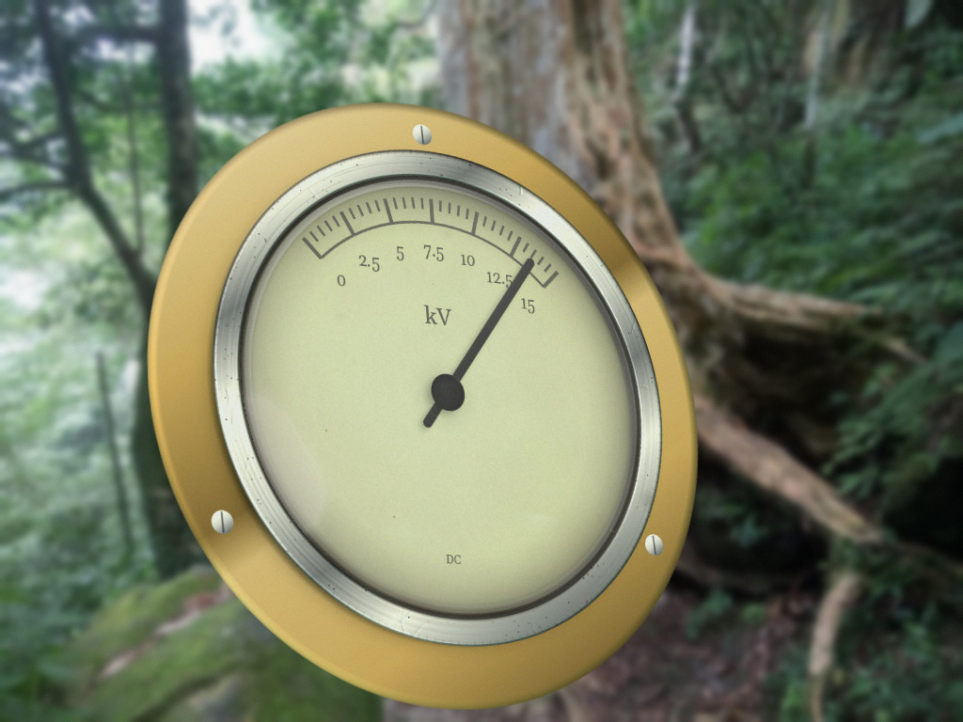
13.5 kV
